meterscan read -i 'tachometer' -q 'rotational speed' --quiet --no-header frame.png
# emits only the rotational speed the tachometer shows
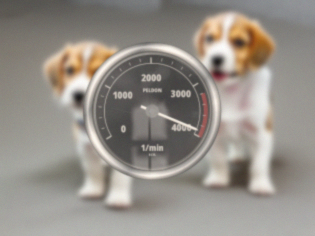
3900 rpm
